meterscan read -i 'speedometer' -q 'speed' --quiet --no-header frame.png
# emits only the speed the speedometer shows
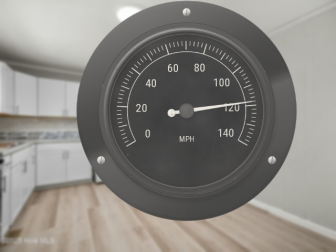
118 mph
